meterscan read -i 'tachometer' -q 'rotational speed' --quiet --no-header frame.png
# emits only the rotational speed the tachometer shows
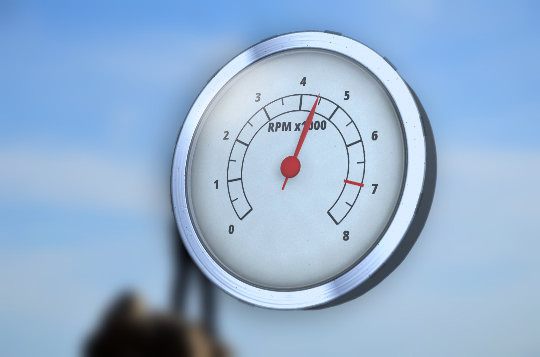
4500 rpm
